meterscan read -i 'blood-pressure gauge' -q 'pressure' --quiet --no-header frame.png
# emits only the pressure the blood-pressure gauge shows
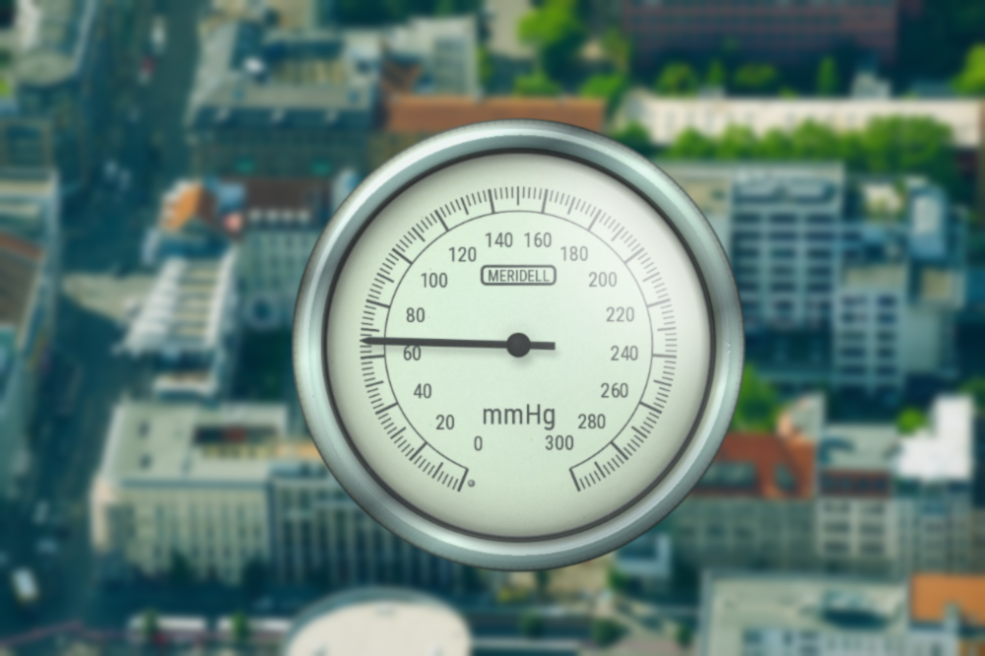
66 mmHg
